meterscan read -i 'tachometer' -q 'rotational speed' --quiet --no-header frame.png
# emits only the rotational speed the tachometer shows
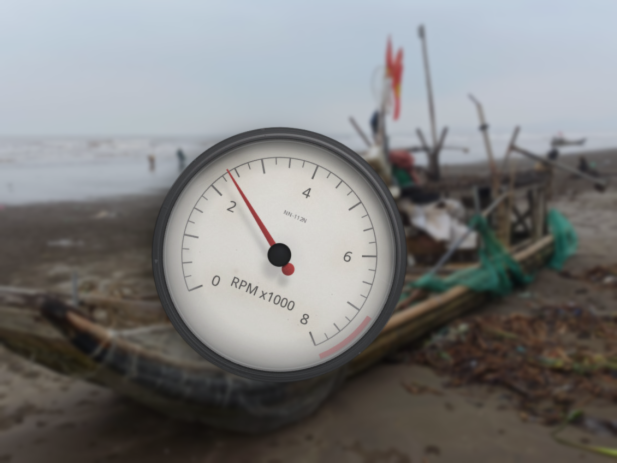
2375 rpm
